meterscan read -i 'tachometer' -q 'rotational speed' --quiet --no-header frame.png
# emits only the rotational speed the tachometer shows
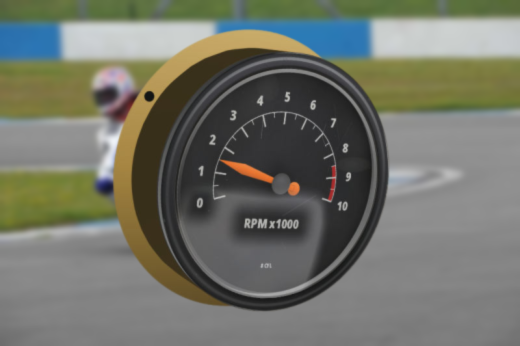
1500 rpm
